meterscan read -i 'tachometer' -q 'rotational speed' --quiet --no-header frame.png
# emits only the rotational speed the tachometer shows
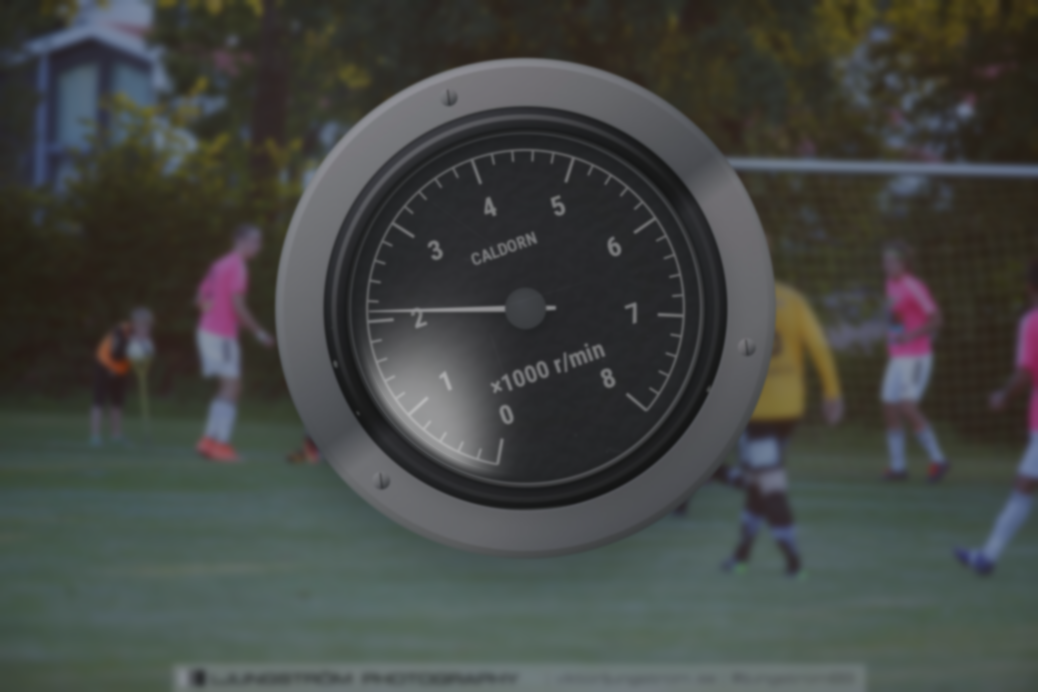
2100 rpm
